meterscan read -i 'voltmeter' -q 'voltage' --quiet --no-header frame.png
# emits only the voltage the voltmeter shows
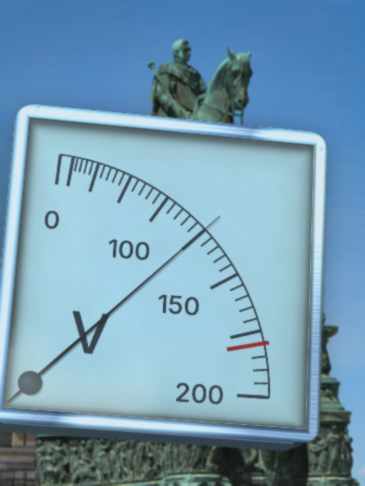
125 V
